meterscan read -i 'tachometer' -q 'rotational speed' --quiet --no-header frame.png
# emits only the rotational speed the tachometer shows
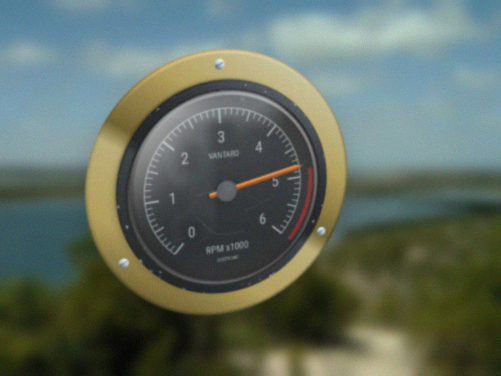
4800 rpm
